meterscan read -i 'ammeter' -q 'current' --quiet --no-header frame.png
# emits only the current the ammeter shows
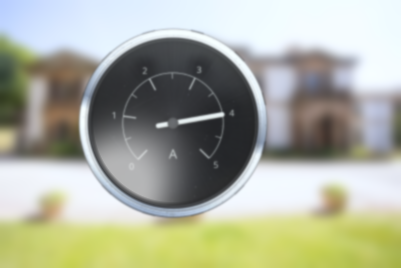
4 A
